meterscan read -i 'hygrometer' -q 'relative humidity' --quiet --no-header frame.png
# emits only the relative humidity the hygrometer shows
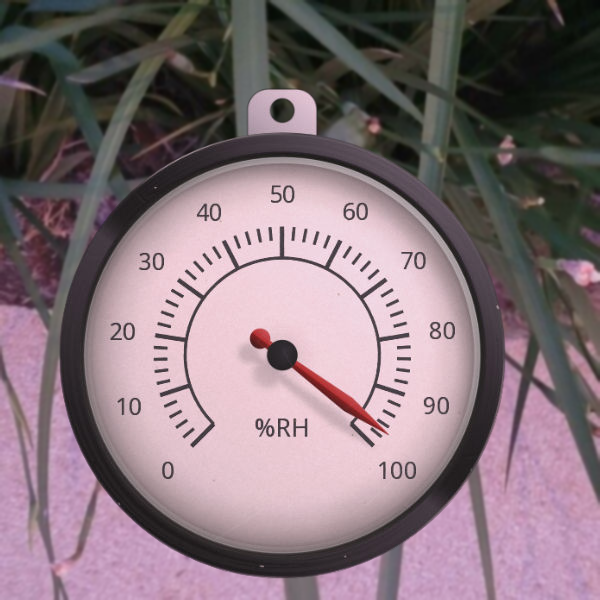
97 %
